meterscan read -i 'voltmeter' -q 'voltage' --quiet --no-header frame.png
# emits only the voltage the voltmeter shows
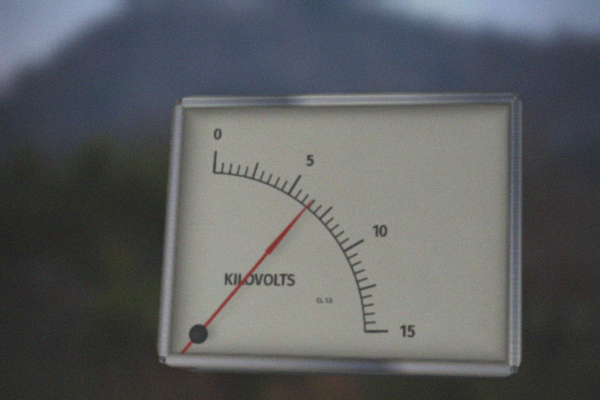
6.5 kV
